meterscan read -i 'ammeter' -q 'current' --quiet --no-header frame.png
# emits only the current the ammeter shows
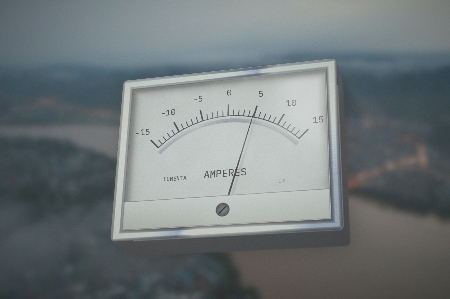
5 A
